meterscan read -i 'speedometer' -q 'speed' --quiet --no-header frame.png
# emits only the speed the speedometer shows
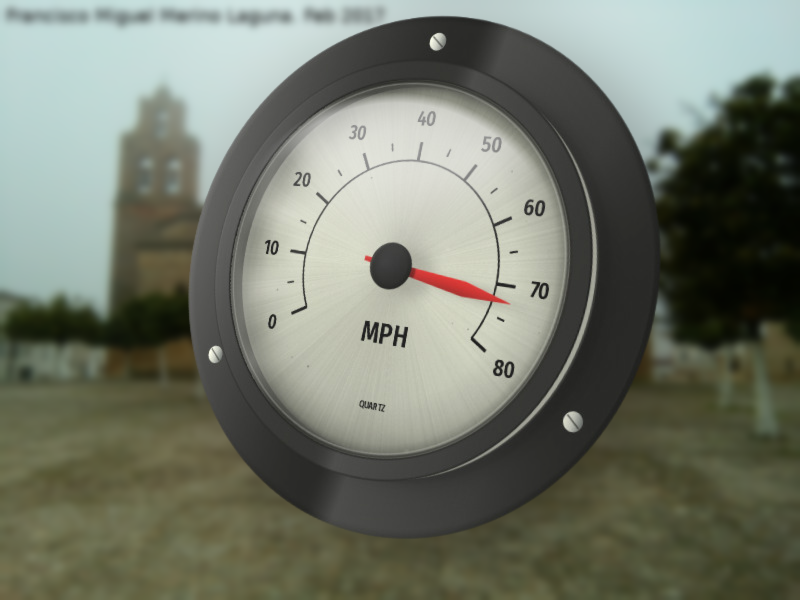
72.5 mph
